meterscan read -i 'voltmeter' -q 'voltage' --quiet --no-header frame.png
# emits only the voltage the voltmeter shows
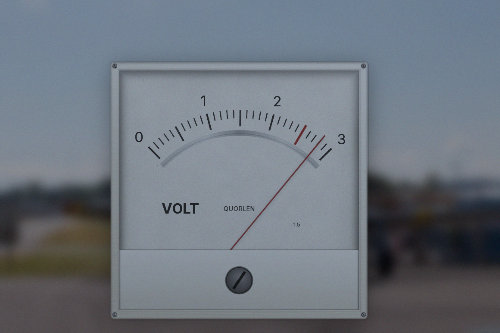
2.8 V
